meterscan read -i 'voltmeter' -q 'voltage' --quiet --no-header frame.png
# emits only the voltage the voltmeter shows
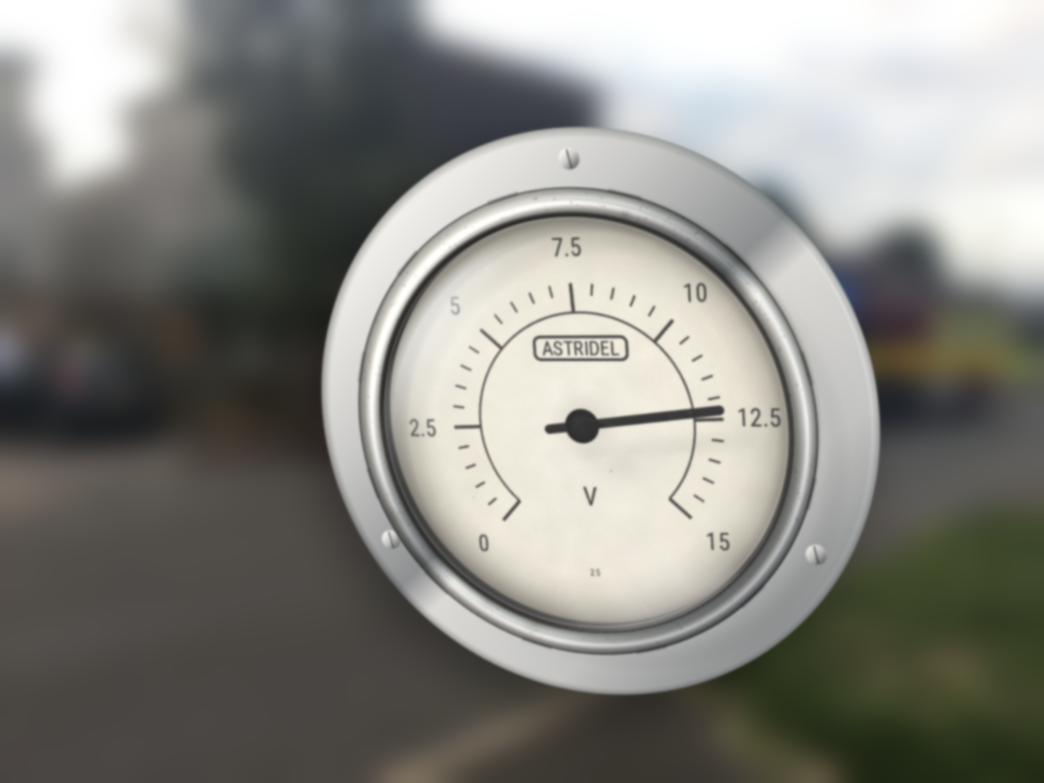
12.25 V
